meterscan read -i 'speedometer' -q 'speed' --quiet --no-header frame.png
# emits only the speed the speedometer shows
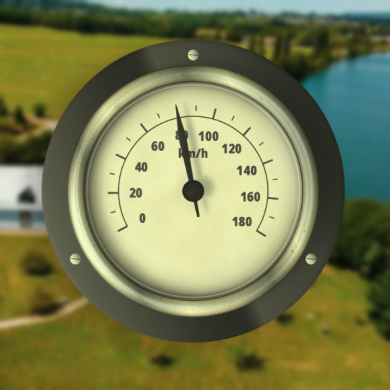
80 km/h
